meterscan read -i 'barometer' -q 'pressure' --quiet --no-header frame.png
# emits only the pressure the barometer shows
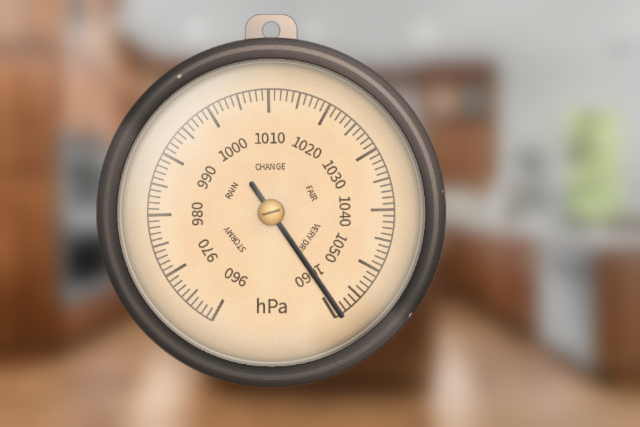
1059 hPa
